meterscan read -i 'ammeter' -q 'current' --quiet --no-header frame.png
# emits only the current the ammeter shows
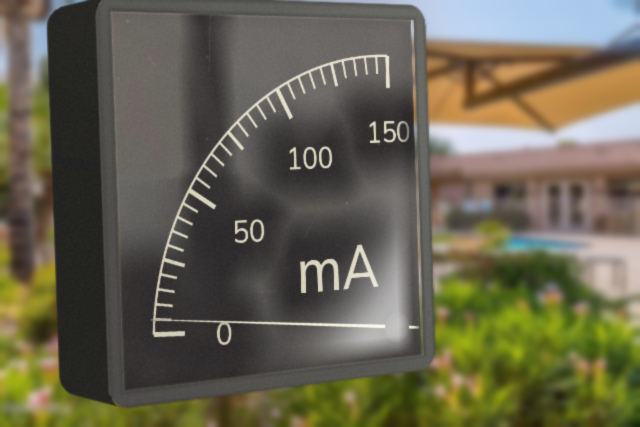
5 mA
